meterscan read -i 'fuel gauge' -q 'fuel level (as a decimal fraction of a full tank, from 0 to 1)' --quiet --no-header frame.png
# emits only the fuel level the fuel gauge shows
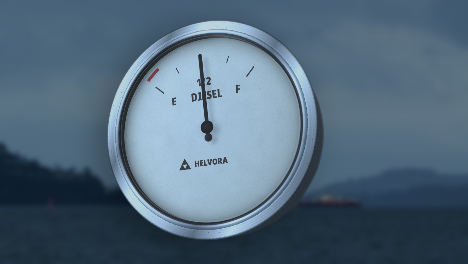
0.5
